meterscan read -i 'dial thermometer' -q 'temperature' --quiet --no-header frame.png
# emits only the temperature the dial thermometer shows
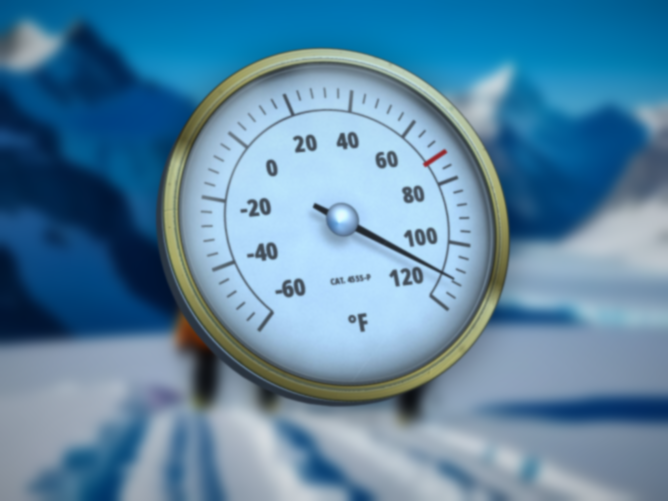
112 °F
